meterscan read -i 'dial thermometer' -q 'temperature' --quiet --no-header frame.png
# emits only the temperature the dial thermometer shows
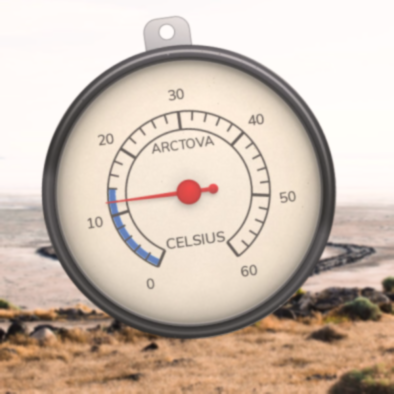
12 °C
